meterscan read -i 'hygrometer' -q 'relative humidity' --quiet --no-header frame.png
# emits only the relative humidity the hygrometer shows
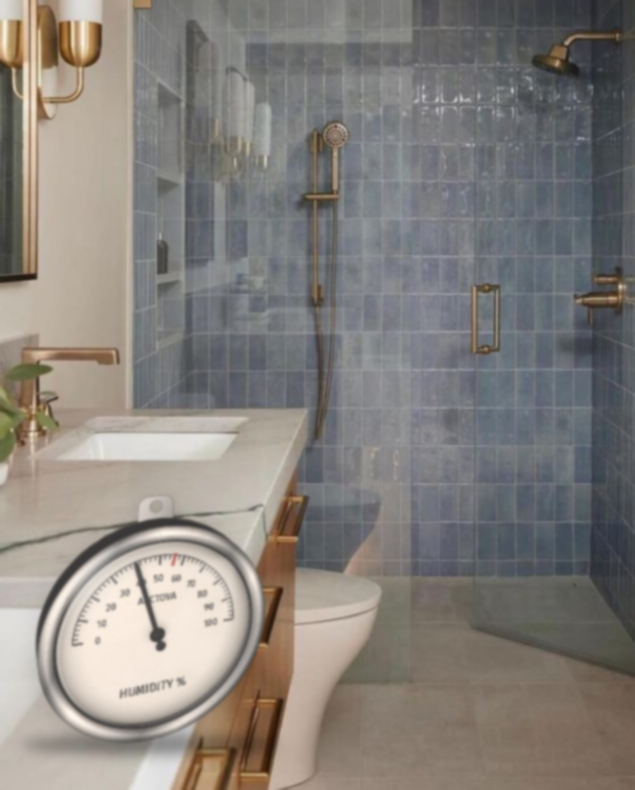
40 %
